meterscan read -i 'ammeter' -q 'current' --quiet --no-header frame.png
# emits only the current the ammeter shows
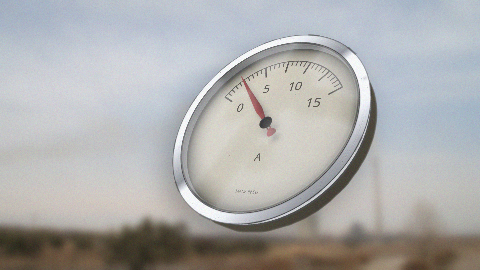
2.5 A
